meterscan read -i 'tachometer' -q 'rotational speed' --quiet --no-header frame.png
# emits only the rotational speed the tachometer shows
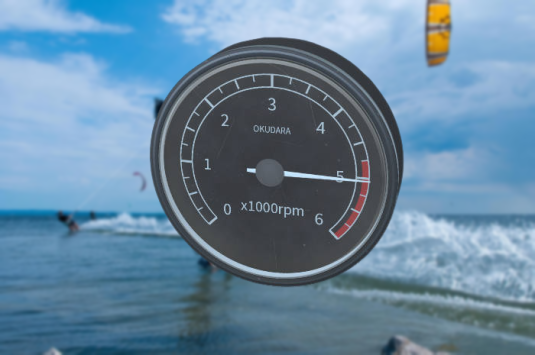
5000 rpm
